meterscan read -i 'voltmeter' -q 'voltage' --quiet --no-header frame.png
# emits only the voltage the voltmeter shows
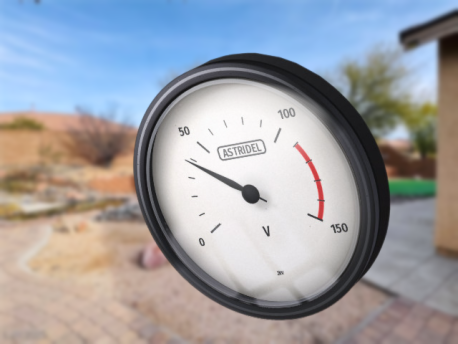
40 V
